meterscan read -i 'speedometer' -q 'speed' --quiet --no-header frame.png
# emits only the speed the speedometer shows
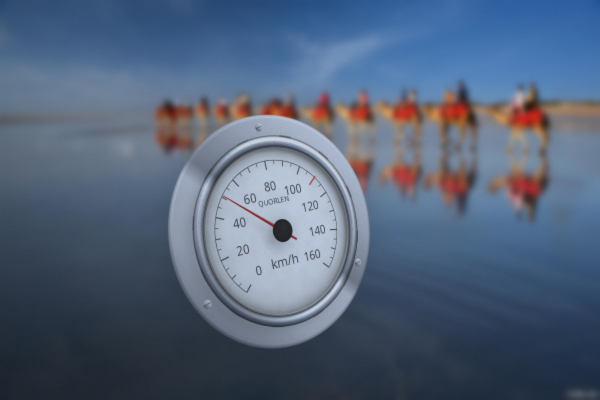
50 km/h
